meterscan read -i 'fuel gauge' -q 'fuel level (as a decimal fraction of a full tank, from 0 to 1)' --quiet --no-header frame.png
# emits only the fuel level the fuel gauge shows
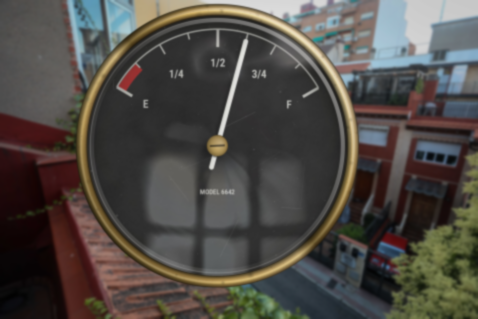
0.625
